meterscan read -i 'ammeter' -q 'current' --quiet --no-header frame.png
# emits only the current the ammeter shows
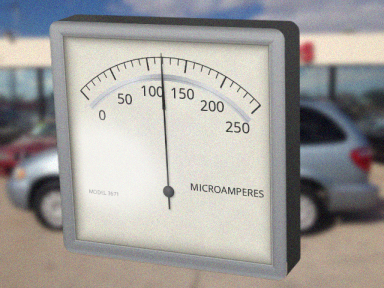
120 µA
